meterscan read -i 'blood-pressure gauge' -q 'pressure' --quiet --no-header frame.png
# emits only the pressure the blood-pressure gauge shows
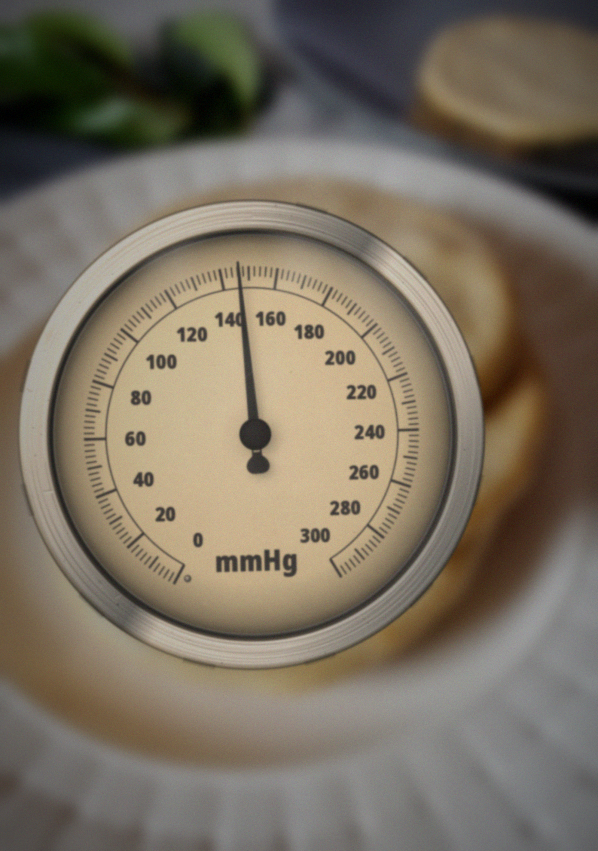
146 mmHg
